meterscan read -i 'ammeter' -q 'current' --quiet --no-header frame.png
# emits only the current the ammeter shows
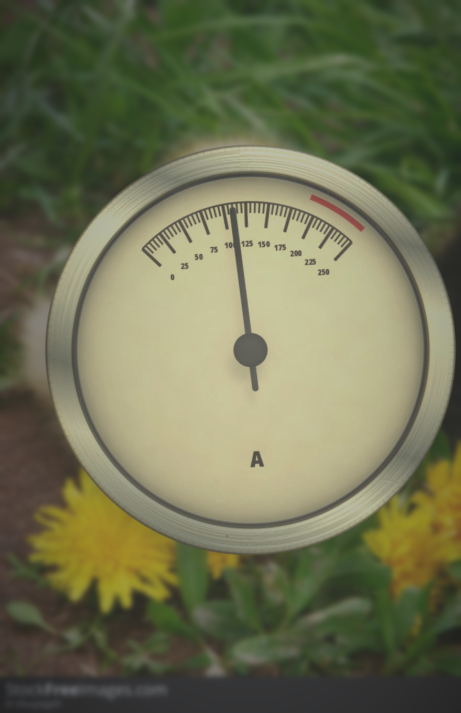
110 A
